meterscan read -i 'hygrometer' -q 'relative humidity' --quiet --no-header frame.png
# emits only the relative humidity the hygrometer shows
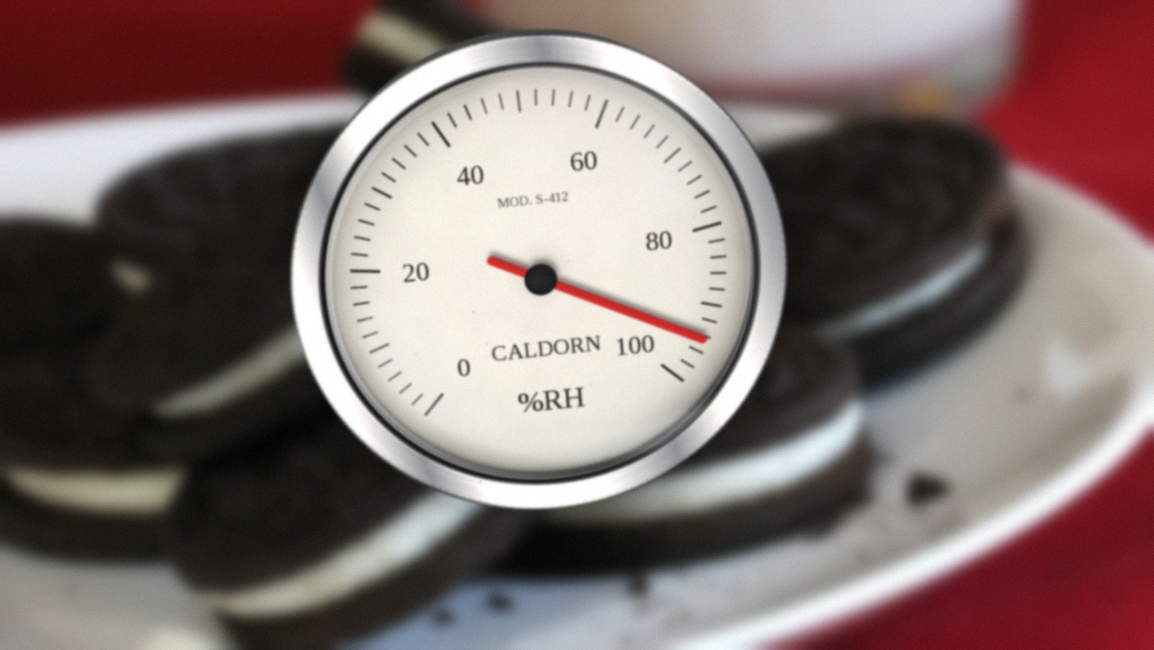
94 %
